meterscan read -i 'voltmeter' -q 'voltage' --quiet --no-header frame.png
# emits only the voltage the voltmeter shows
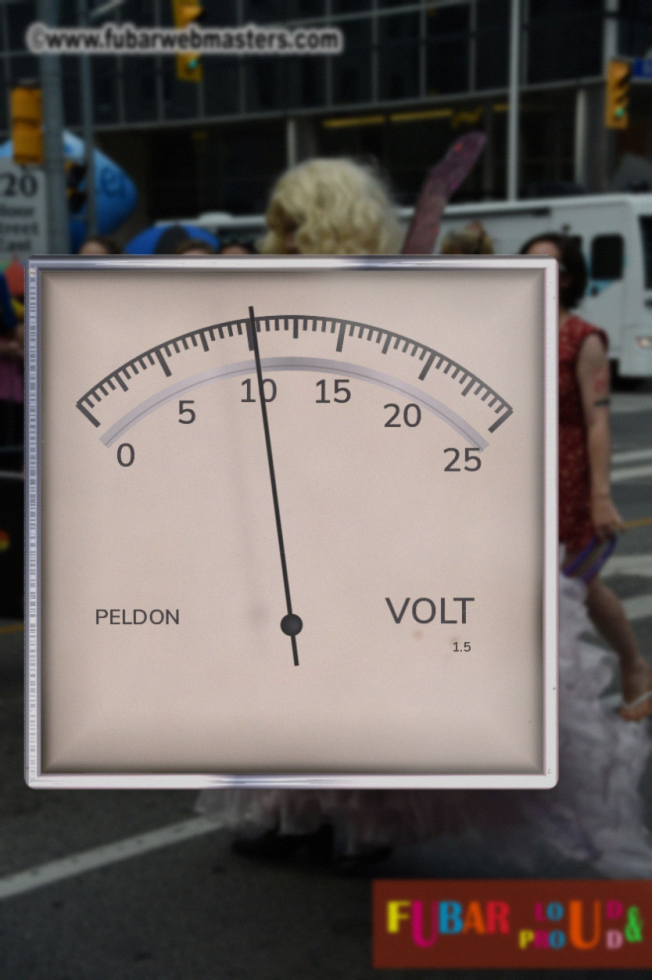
10.25 V
